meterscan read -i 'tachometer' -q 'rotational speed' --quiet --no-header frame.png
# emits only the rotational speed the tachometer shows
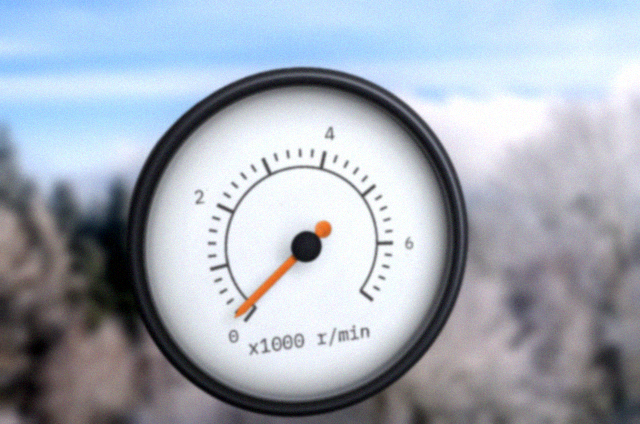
200 rpm
